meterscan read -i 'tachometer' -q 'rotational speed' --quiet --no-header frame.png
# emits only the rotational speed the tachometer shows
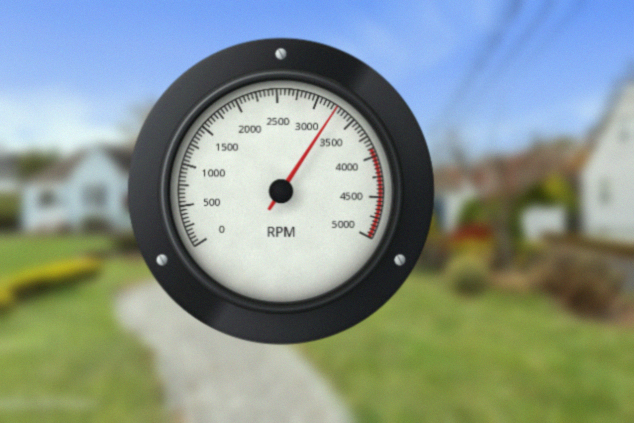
3250 rpm
